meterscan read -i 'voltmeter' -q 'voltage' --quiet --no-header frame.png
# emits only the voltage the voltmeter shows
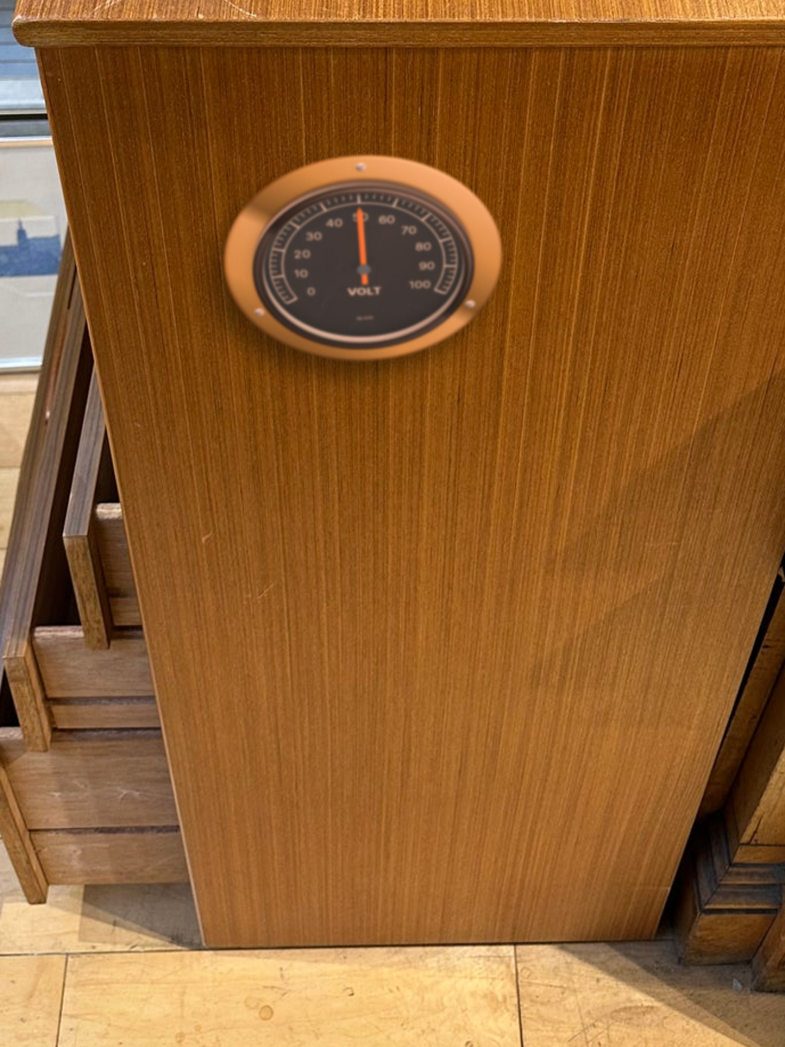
50 V
